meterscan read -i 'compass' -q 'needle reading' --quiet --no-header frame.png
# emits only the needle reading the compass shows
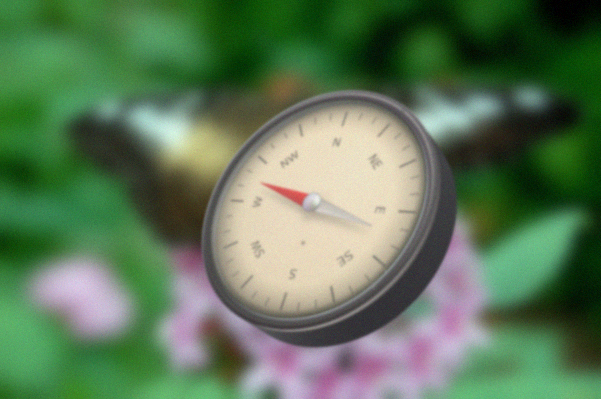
285 °
